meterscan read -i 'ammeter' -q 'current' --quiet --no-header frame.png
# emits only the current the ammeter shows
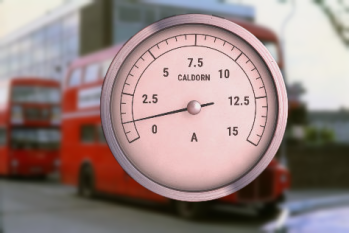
1 A
